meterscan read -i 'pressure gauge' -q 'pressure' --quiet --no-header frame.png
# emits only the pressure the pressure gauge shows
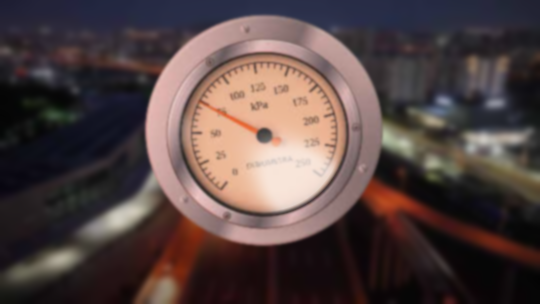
75 kPa
